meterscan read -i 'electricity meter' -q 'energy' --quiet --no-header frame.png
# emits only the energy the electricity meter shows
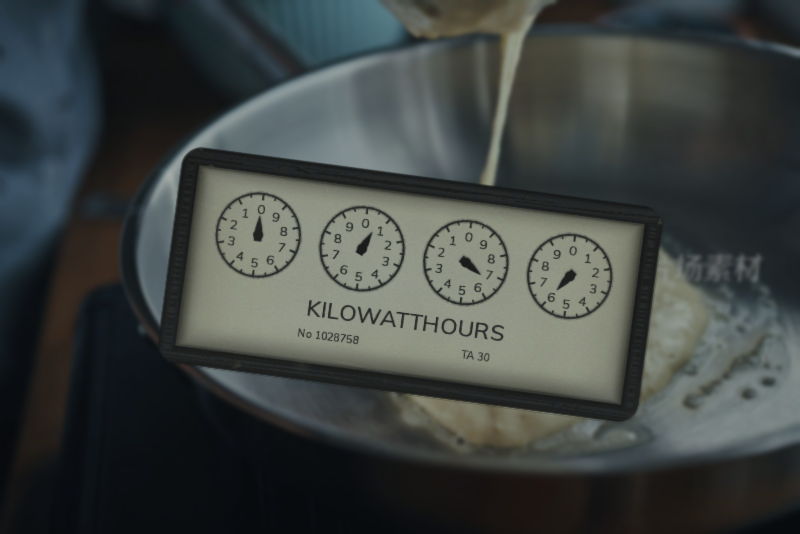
66 kWh
